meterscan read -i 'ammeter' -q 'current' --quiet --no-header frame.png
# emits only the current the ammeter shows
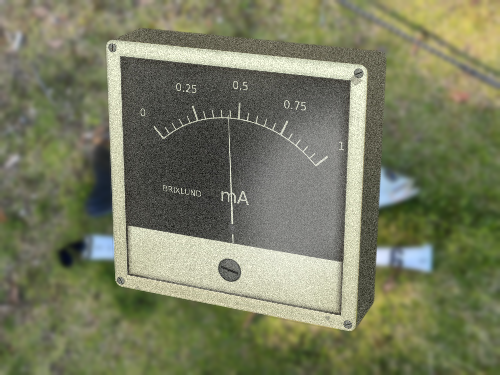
0.45 mA
